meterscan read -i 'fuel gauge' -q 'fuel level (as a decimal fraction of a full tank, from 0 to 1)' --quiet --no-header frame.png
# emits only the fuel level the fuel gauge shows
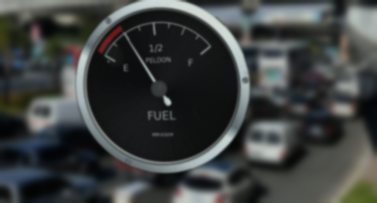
0.25
